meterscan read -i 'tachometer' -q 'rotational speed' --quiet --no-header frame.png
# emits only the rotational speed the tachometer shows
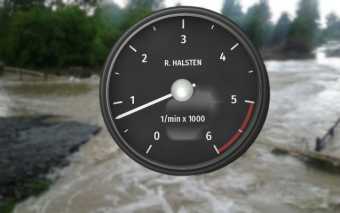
750 rpm
